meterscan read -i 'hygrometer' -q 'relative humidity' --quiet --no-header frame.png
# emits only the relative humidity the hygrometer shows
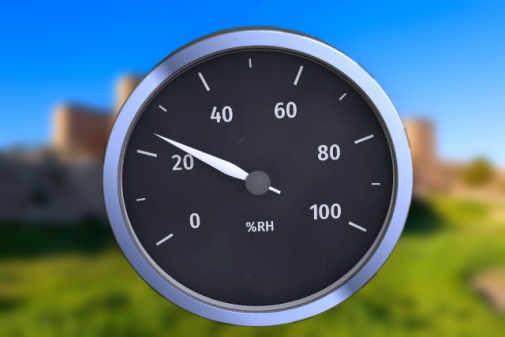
25 %
